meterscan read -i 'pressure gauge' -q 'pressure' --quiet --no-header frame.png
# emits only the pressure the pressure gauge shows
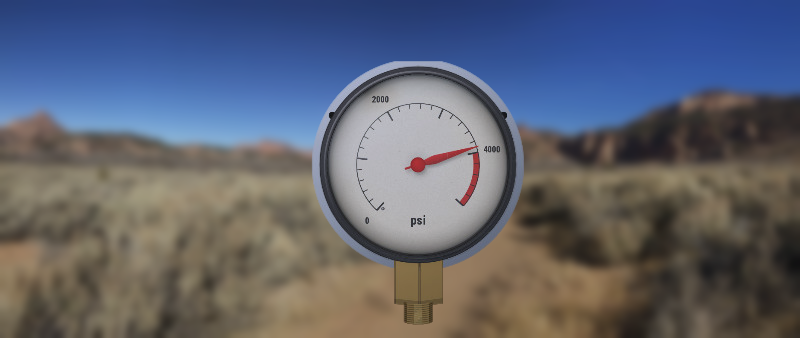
3900 psi
